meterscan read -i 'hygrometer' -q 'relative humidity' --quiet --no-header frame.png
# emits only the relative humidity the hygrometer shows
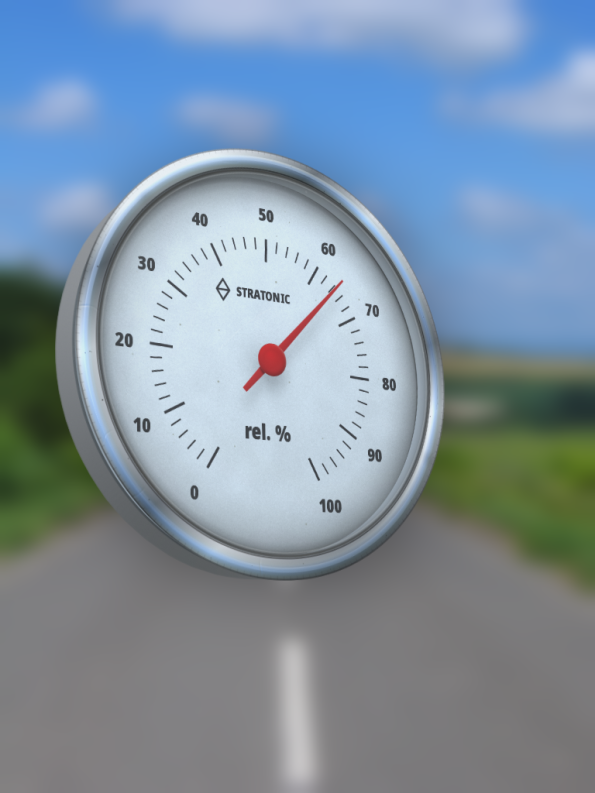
64 %
